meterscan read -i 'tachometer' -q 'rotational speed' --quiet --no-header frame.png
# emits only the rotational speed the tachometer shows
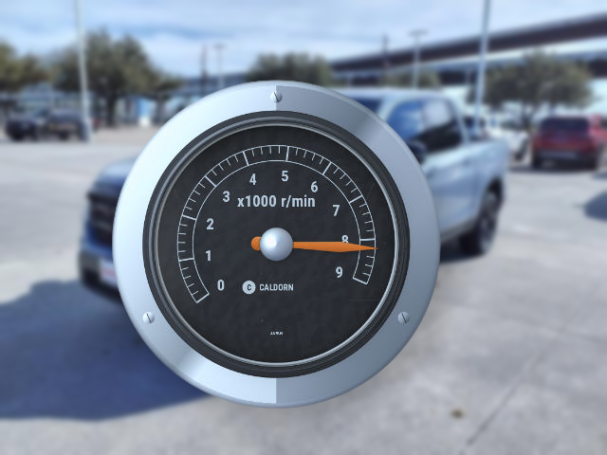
8200 rpm
